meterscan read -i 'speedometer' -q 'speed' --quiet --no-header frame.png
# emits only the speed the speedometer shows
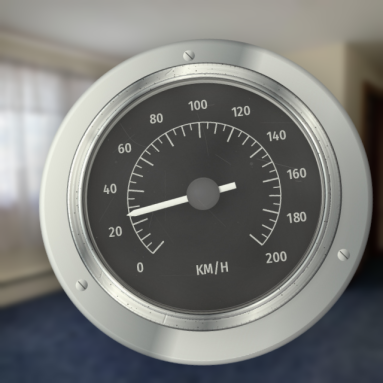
25 km/h
